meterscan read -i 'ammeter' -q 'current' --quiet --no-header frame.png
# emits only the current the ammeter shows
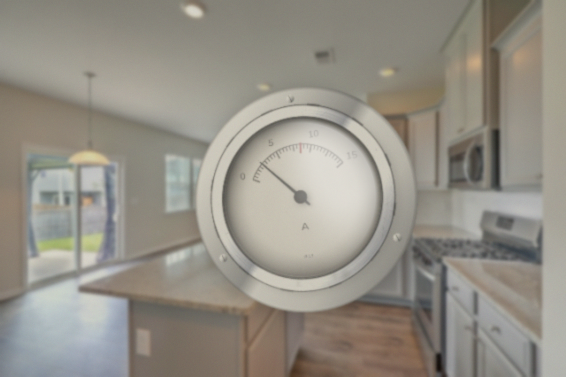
2.5 A
